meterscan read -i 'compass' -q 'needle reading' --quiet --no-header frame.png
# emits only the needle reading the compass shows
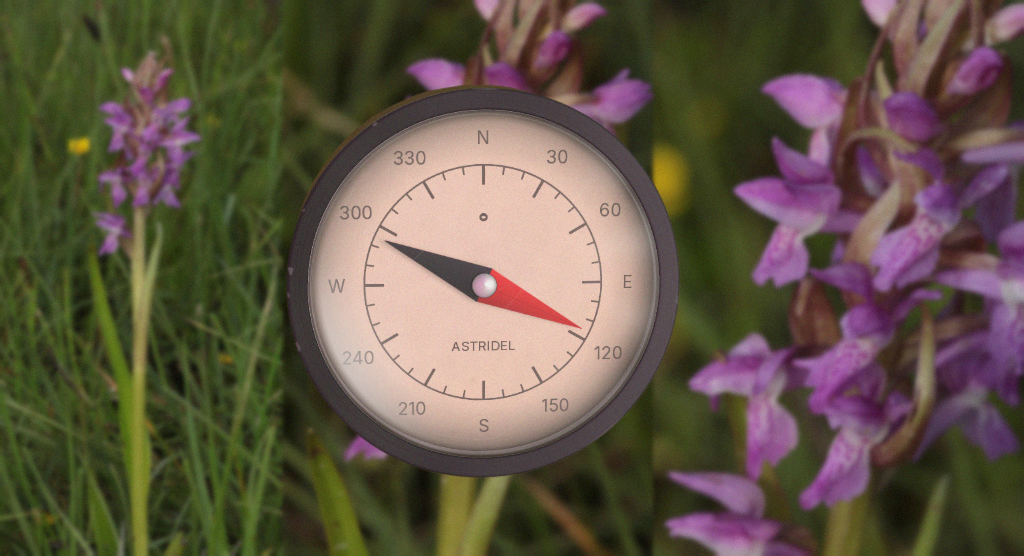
115 °
